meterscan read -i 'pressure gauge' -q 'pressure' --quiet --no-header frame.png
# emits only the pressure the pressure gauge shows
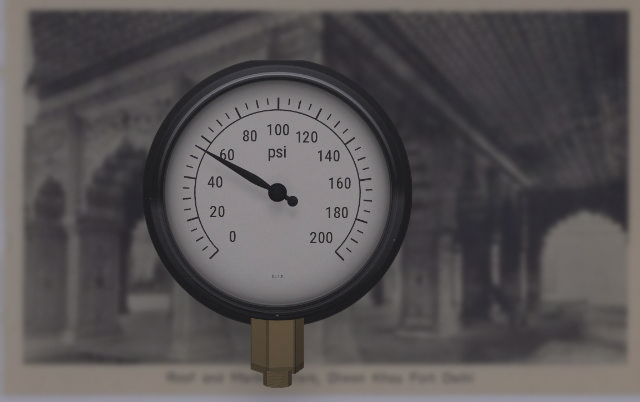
55 psi
